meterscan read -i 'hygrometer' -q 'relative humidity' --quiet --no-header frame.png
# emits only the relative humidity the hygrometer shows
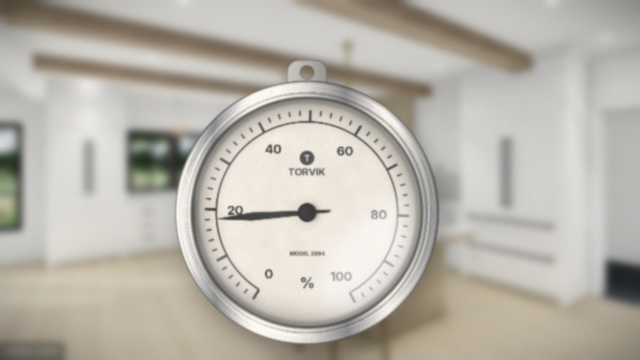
18 %
